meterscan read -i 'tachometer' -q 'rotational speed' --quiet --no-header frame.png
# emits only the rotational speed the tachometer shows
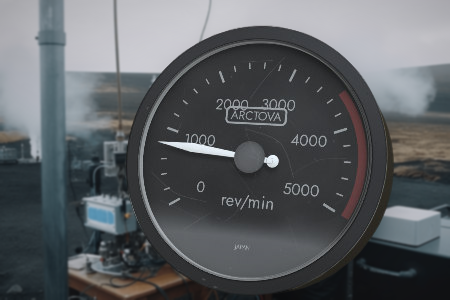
800 rpm
